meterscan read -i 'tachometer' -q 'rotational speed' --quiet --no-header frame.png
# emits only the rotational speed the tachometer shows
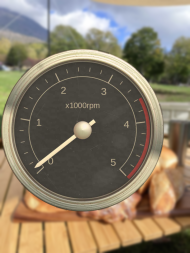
100 rpm
